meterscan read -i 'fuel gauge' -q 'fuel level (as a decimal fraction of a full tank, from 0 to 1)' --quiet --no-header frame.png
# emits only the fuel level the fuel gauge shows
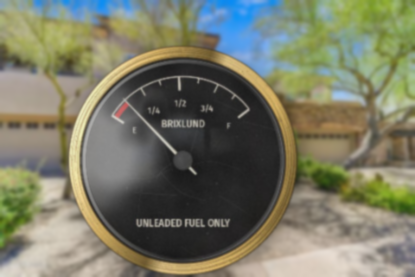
0.125
